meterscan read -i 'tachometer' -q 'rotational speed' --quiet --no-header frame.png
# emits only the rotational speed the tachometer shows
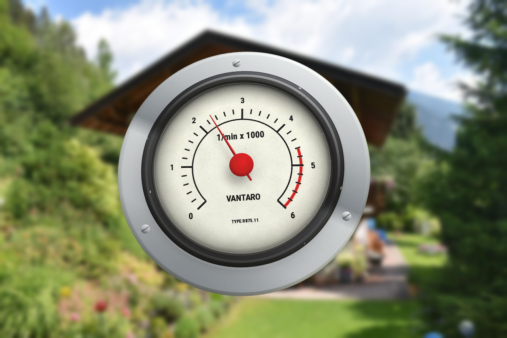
2300 rpm
